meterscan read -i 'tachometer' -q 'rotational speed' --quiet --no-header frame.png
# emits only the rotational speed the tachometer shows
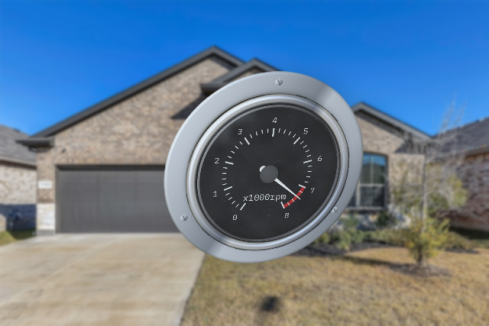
7400 rpm
